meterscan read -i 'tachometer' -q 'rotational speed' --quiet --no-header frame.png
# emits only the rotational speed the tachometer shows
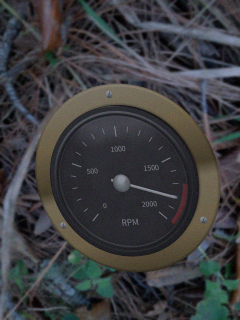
1800 rpm
